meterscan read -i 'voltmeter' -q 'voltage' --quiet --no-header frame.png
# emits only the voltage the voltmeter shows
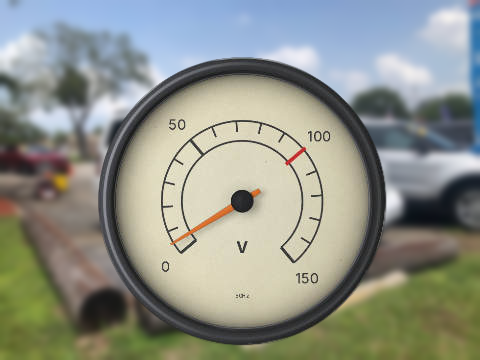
5 V
